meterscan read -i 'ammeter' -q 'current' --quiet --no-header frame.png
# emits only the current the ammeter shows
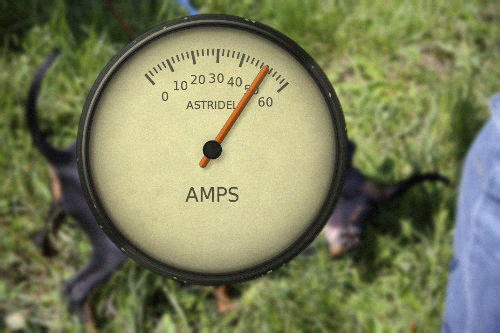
50 A
